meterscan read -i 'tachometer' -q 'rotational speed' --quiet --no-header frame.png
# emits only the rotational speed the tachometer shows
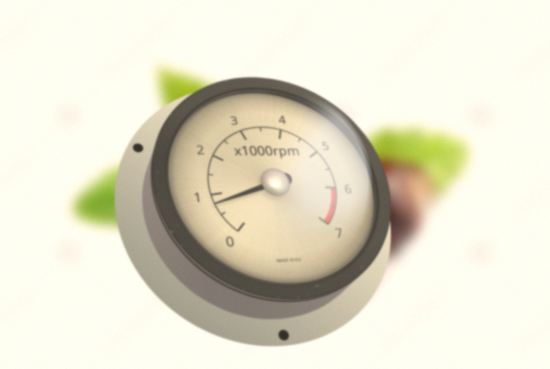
750 rpm
